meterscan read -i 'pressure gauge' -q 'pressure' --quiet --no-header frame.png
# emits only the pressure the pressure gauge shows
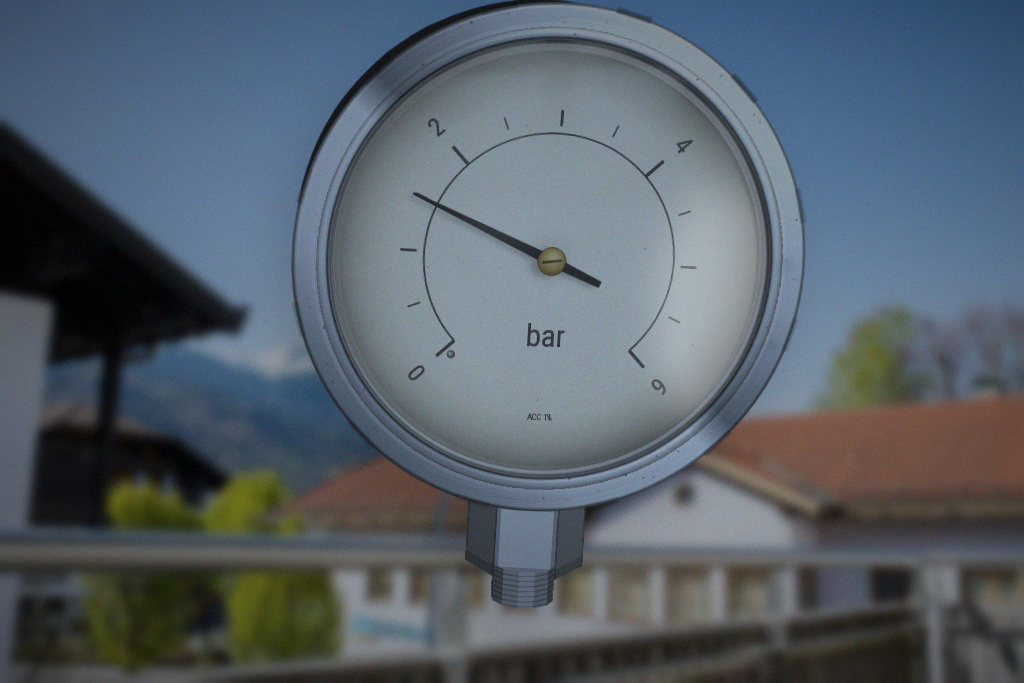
1.5 bar
